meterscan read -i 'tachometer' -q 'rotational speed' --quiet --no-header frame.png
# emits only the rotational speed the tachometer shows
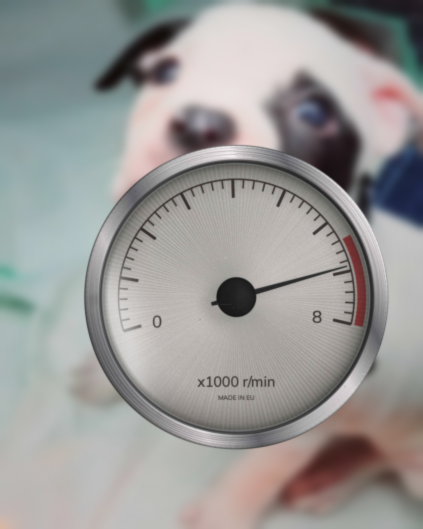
6900 rpm
